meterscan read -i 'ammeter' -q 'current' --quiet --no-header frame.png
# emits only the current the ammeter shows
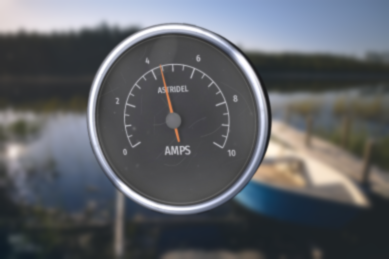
4.5 A
